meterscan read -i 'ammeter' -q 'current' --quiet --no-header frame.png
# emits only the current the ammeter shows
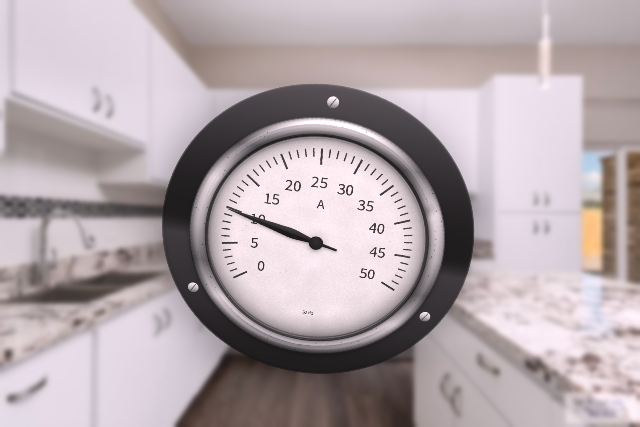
10 A
